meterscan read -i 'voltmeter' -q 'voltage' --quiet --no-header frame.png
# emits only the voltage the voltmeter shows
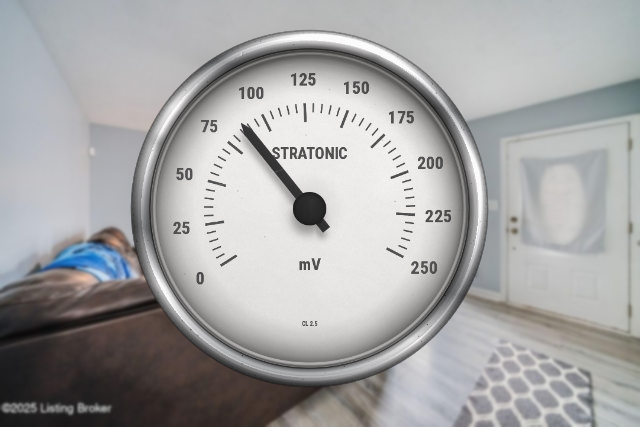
87.5 mV
